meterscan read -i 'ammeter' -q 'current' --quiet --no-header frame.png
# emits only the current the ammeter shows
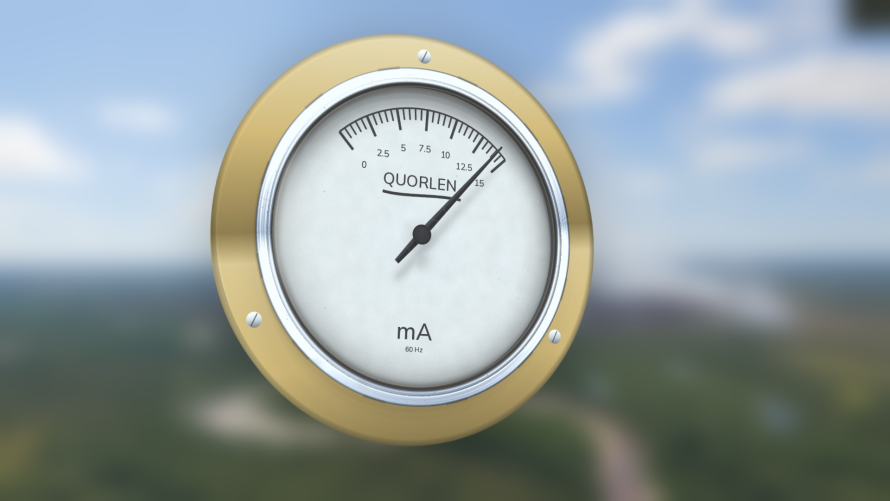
14 mA
